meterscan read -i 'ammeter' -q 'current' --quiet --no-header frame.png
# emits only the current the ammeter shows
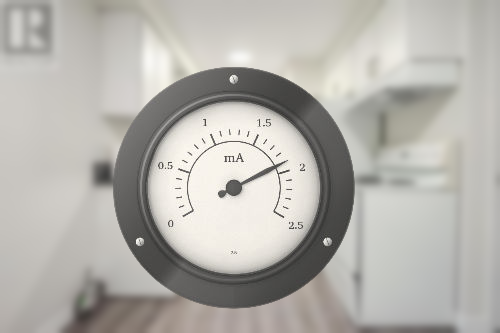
1.9 mA
